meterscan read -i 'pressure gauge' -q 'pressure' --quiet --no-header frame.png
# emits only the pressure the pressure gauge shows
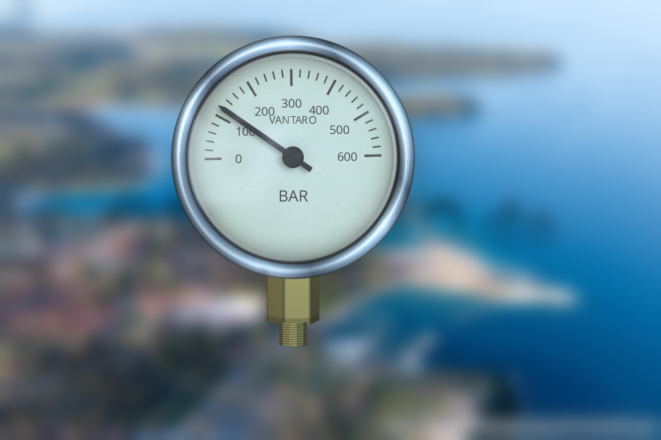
120 bar
